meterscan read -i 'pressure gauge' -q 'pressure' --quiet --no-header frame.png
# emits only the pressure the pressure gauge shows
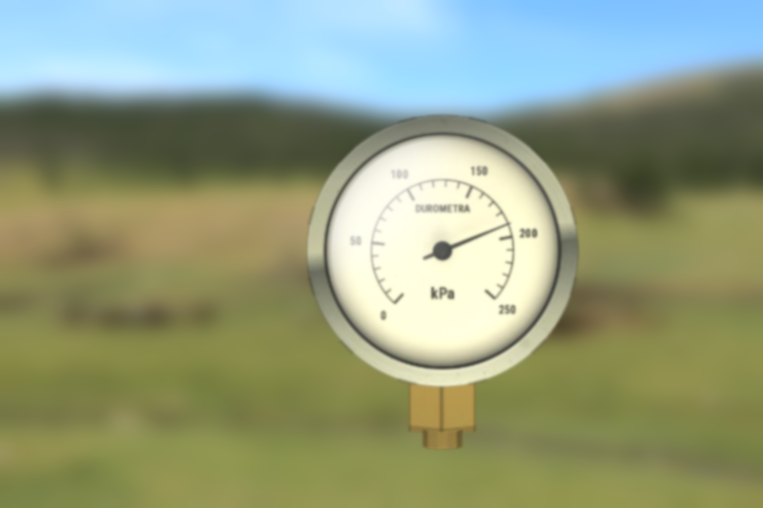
190 kPa
